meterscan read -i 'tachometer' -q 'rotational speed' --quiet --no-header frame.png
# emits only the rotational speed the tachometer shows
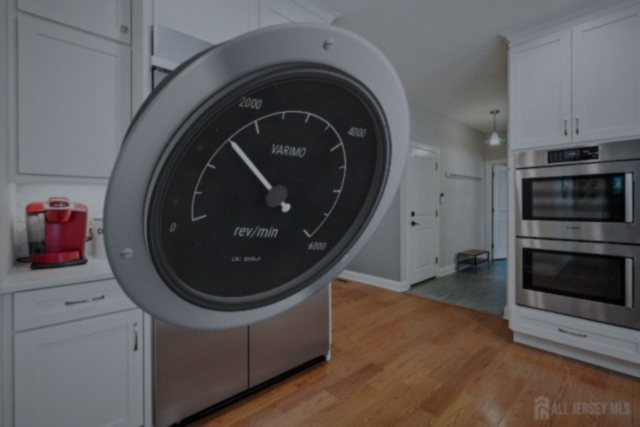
1500 rpm
